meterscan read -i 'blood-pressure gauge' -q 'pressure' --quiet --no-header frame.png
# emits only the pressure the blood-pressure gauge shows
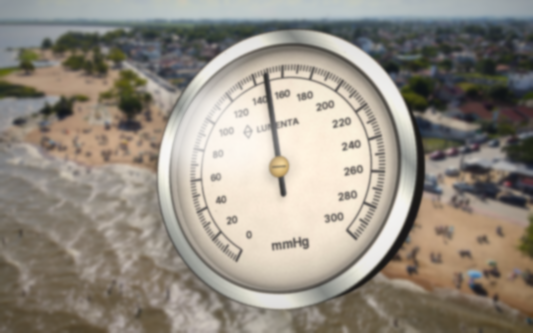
150 mmHg
